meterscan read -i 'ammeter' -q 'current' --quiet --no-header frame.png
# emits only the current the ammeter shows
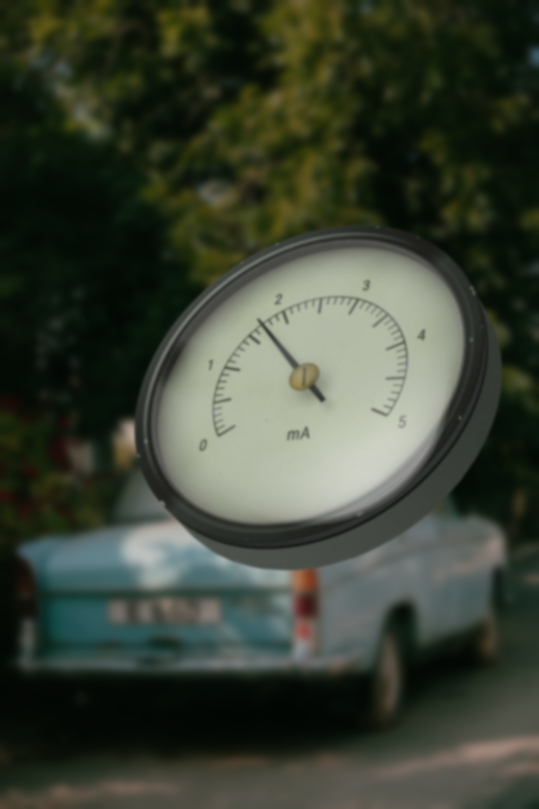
1.7 mA
